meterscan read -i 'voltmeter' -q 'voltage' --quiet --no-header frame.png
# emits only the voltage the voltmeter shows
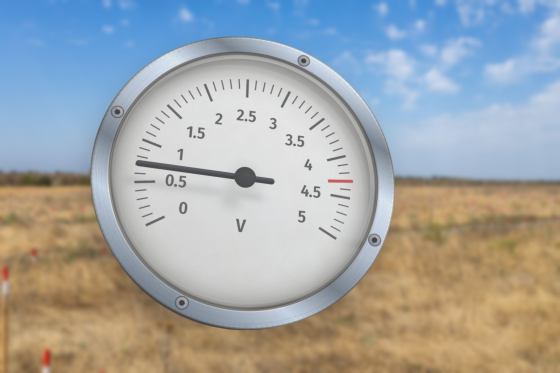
0.7 V
